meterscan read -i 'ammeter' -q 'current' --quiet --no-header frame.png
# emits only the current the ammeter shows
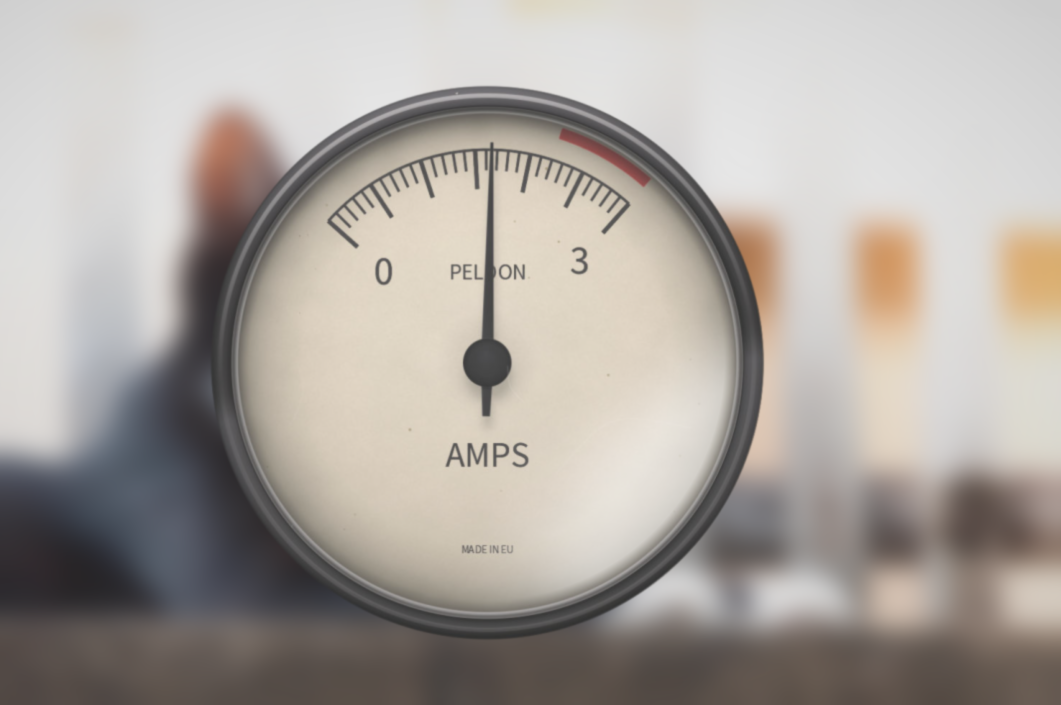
1.65 A
